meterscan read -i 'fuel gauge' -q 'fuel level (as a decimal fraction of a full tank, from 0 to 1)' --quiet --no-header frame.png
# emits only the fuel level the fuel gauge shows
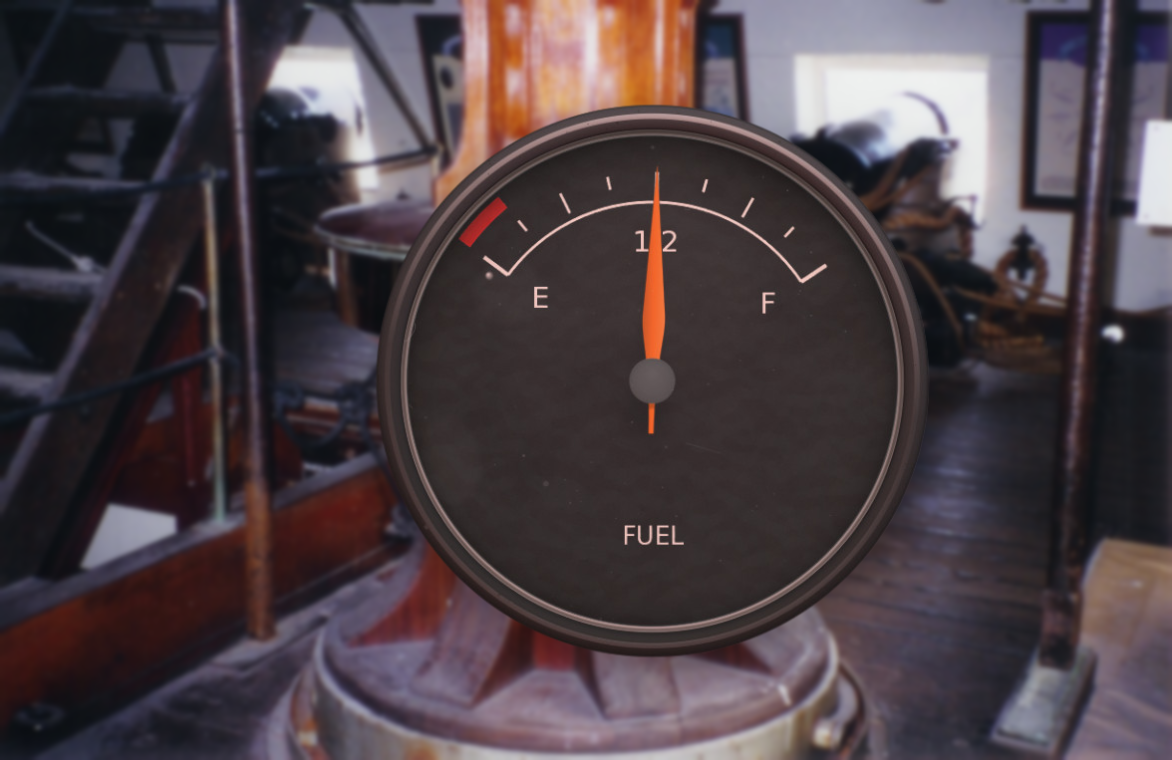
0.5
